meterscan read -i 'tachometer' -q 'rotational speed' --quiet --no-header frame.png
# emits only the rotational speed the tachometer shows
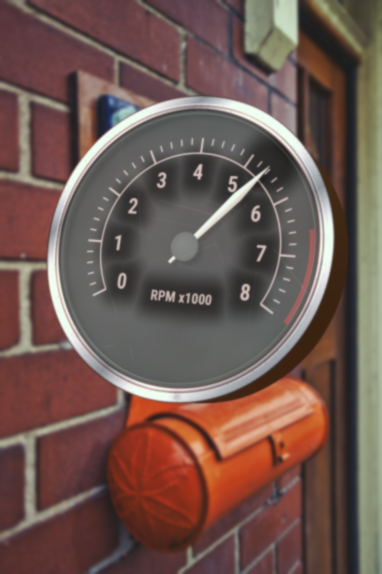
5400 rpm
